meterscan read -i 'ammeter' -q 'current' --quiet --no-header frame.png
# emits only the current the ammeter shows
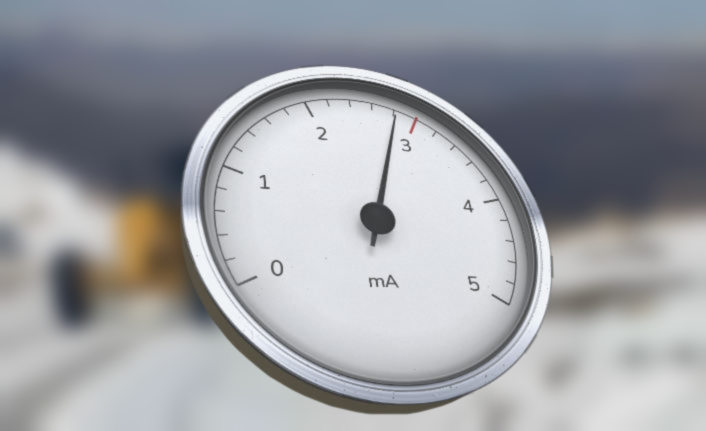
2.8 mA
